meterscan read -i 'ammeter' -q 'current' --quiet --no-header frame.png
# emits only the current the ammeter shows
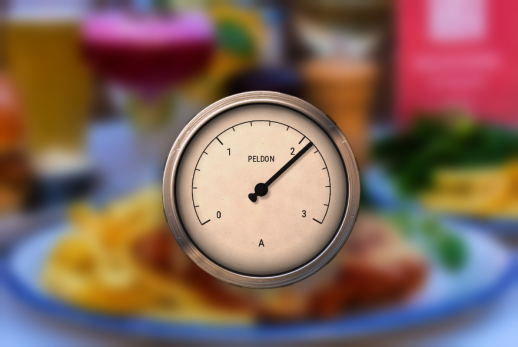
2.1 A
